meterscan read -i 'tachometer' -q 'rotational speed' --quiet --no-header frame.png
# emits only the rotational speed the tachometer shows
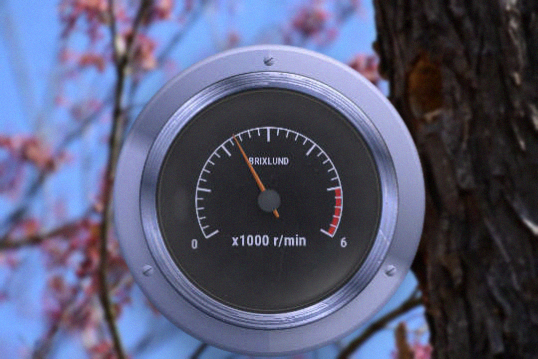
2300 rpm
